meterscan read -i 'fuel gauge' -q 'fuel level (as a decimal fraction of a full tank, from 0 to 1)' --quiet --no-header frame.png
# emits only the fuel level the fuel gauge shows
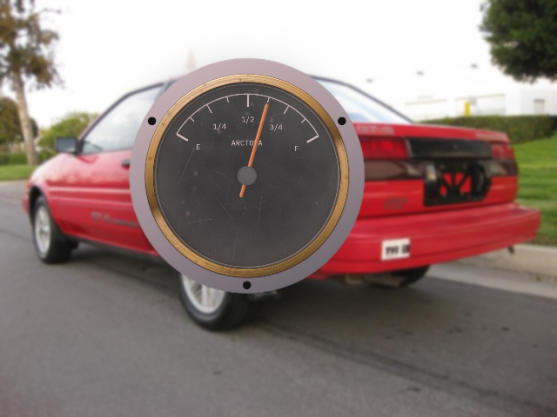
0.625
